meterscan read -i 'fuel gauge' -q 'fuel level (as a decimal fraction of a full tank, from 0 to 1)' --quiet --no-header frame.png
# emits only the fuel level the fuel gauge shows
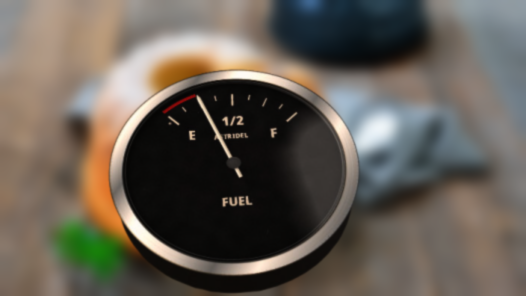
0.25
